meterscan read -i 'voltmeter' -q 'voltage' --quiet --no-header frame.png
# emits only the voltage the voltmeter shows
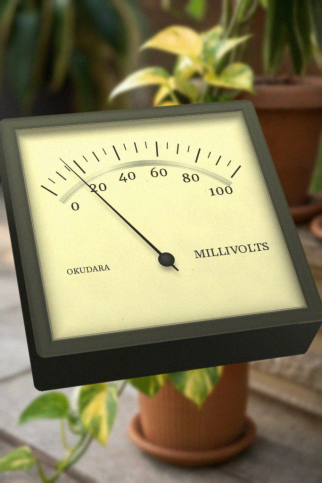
15 mV
